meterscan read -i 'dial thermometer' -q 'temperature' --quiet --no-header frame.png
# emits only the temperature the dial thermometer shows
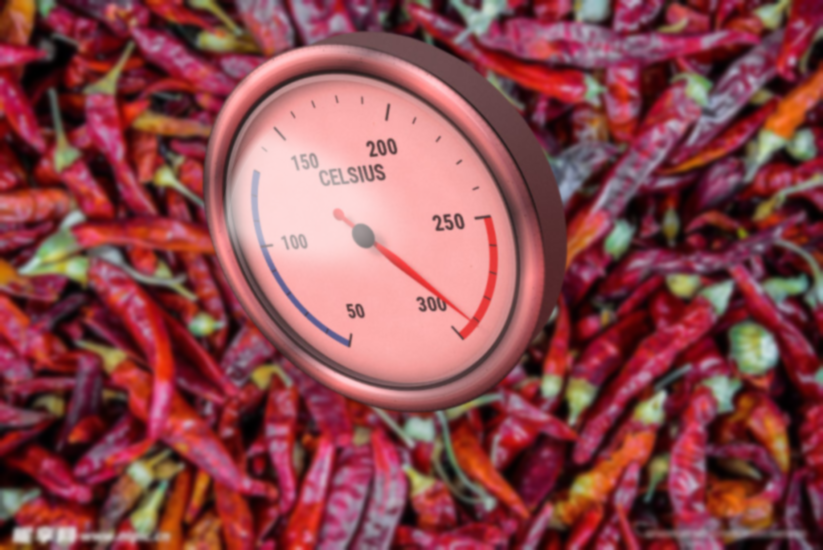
290 °C
